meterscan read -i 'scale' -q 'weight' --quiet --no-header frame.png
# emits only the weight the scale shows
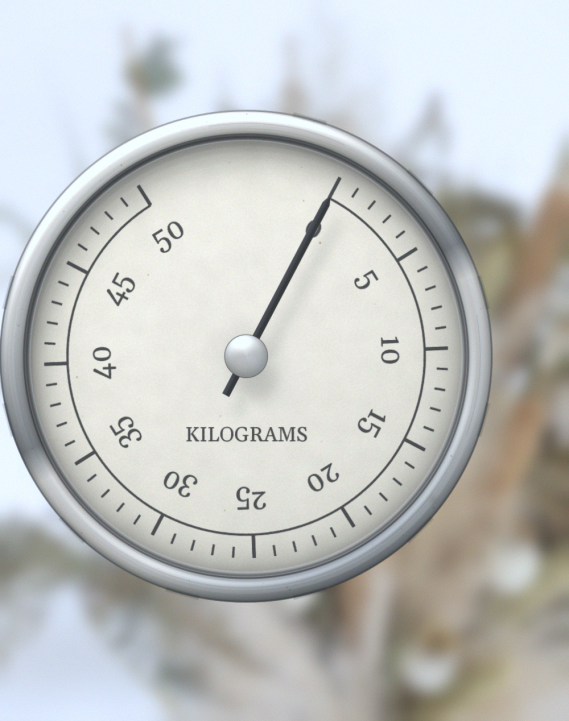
0 kg
